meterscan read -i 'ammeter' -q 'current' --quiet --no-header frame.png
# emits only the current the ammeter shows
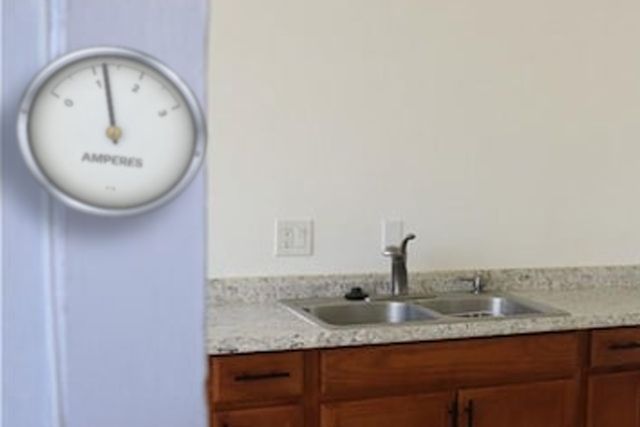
1.25 A
